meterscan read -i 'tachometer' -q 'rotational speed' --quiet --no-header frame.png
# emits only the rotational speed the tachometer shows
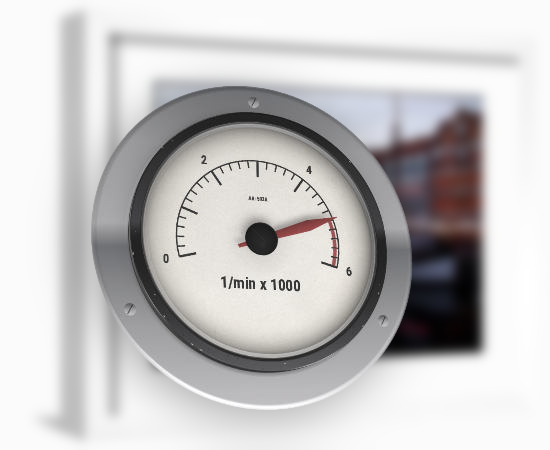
5000 rpm
